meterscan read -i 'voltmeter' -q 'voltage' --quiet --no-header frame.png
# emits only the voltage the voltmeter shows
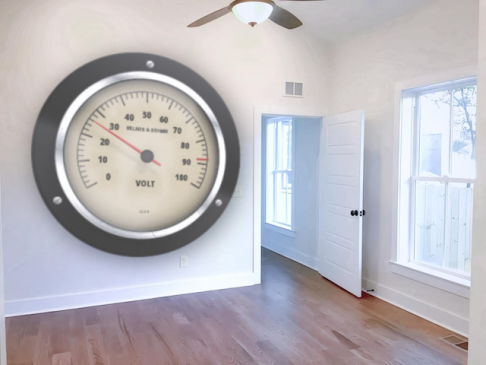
26 V
